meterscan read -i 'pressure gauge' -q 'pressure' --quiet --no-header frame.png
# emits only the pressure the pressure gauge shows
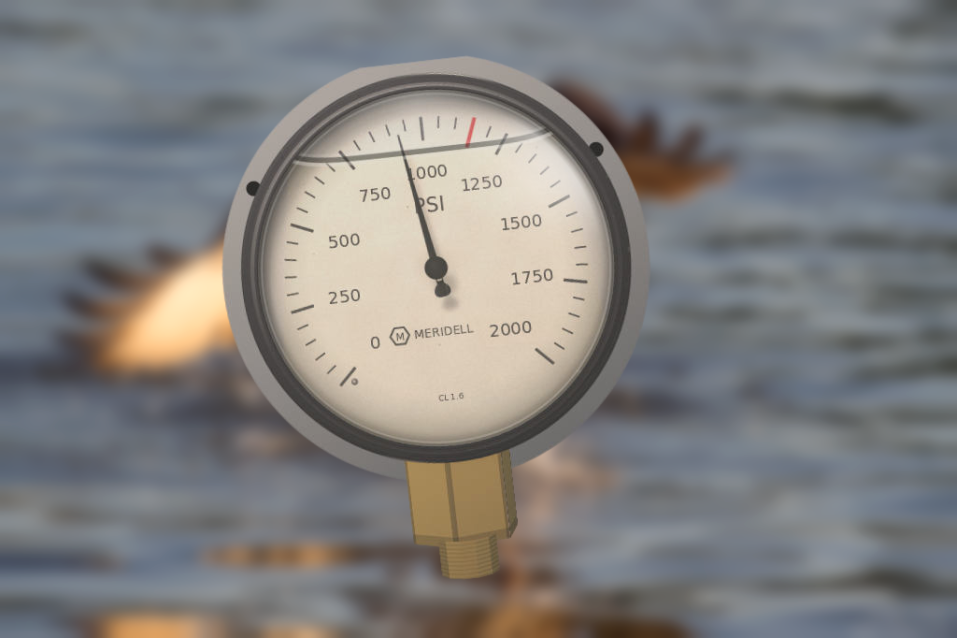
925 psi
